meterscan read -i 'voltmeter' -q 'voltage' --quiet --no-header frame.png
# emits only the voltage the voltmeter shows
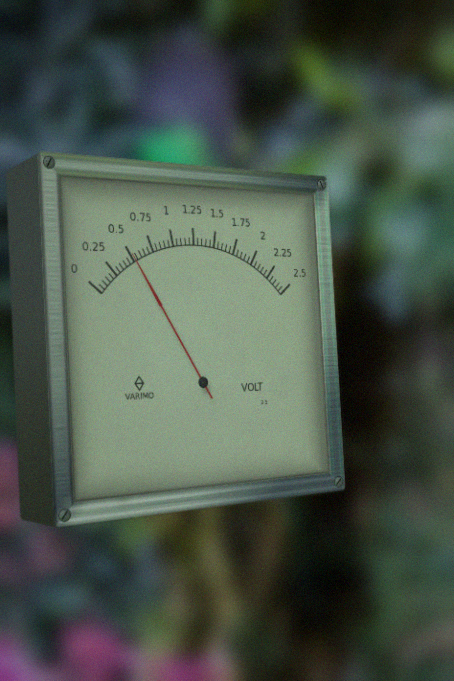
0.5 V
